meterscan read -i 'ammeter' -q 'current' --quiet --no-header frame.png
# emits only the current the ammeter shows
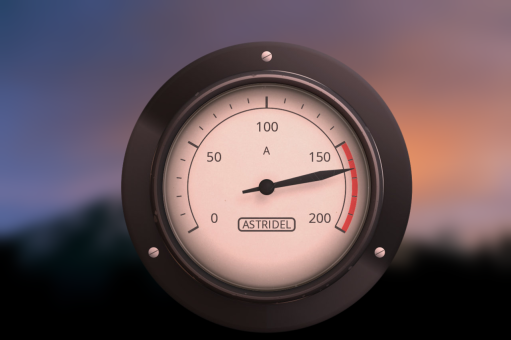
165 A
